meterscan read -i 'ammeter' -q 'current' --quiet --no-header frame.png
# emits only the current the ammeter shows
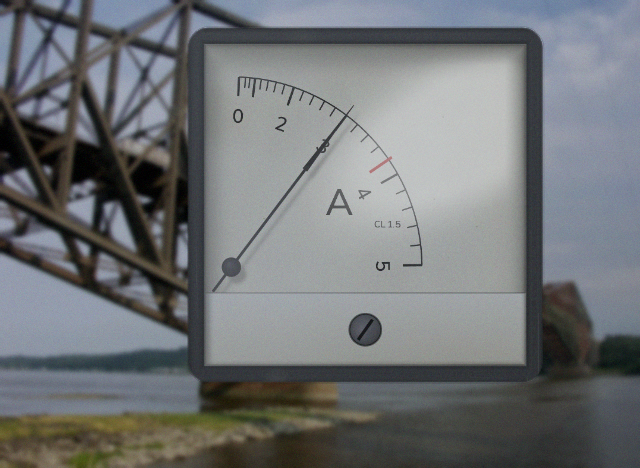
3 A
